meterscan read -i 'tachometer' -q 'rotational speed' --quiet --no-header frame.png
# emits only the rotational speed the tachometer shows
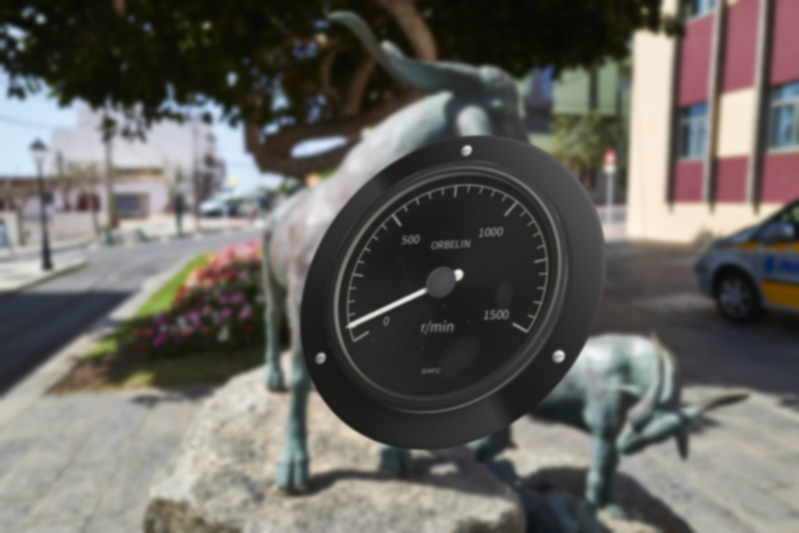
50 rpm
